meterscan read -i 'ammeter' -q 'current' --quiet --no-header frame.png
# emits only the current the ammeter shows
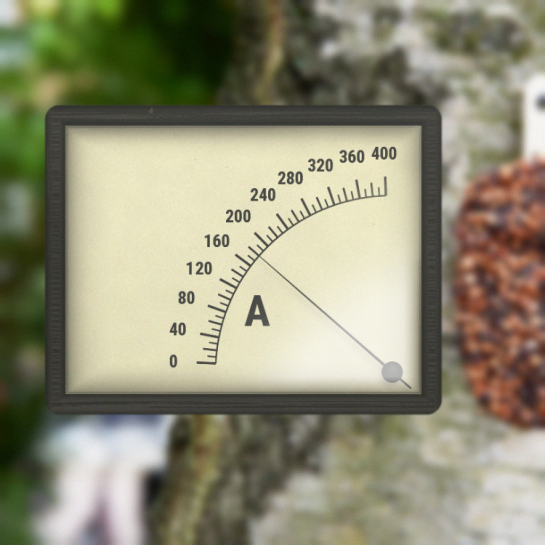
180 A
